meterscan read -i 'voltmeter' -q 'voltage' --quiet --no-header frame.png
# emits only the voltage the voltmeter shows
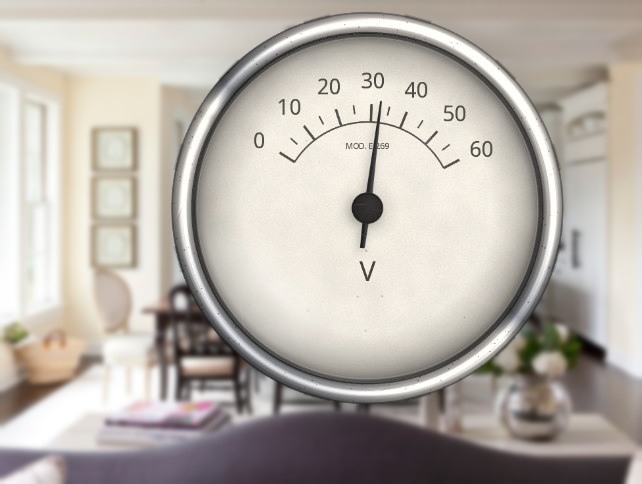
32.5 V
